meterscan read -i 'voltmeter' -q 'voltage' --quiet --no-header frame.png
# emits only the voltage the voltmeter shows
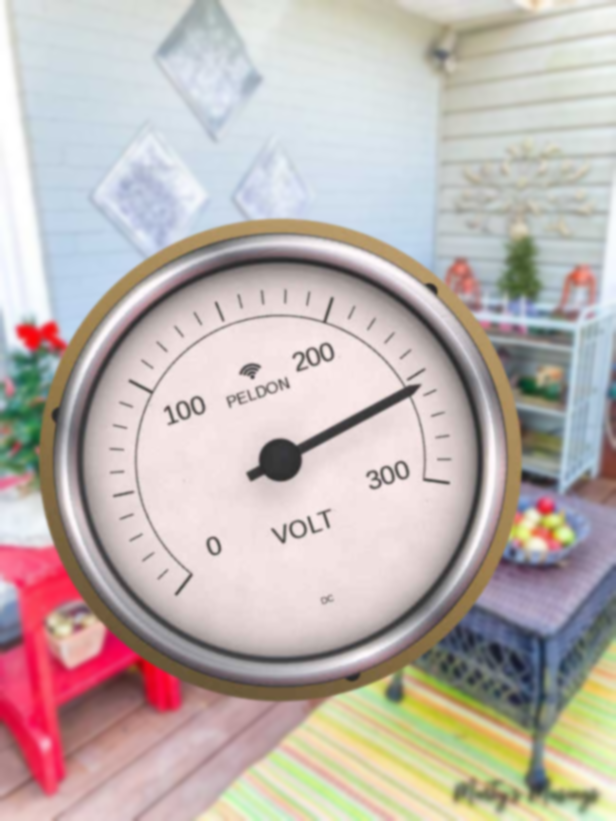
255 V
